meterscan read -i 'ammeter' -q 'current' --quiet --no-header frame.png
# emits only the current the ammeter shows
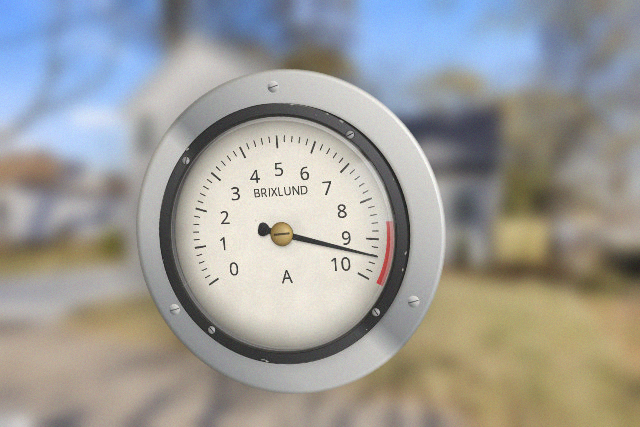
9.4 A
